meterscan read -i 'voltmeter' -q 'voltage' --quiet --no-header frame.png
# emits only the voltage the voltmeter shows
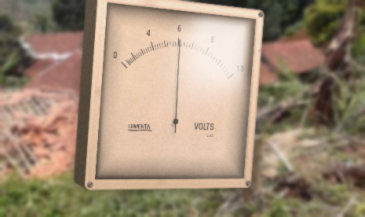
6 V
